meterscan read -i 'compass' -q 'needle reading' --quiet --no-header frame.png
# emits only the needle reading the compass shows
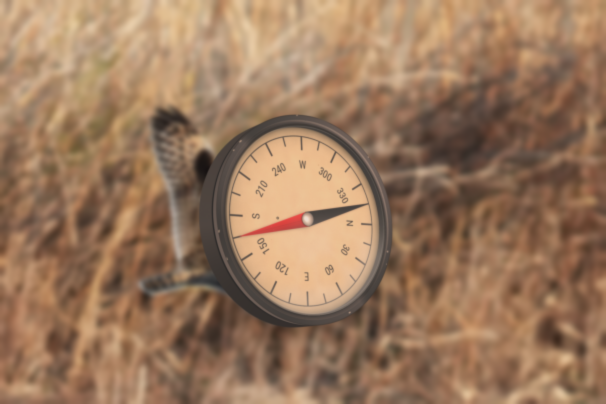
165 °
